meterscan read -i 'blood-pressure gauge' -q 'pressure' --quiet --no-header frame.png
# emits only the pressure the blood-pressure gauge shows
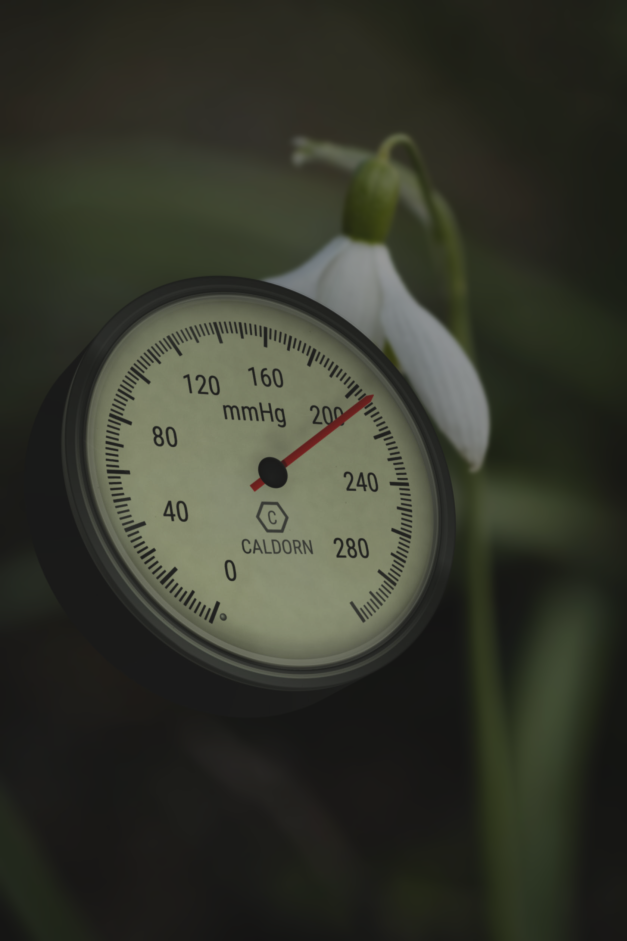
206 mmHg
